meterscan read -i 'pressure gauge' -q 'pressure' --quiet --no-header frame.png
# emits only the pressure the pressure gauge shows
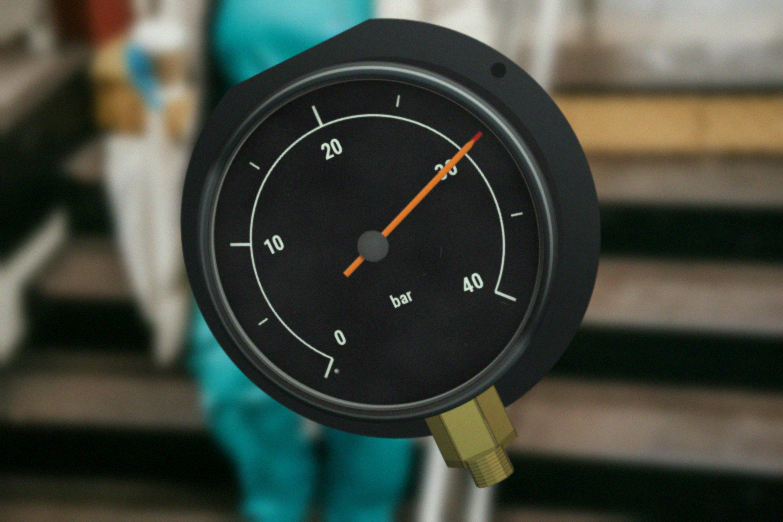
30 bar
